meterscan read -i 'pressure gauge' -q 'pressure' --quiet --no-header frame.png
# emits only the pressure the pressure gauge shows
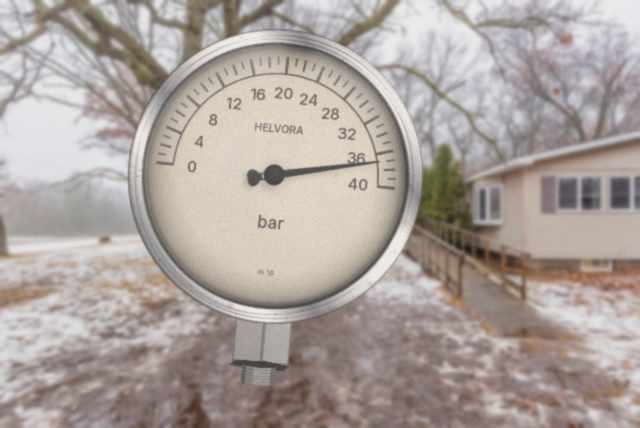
37 bar
